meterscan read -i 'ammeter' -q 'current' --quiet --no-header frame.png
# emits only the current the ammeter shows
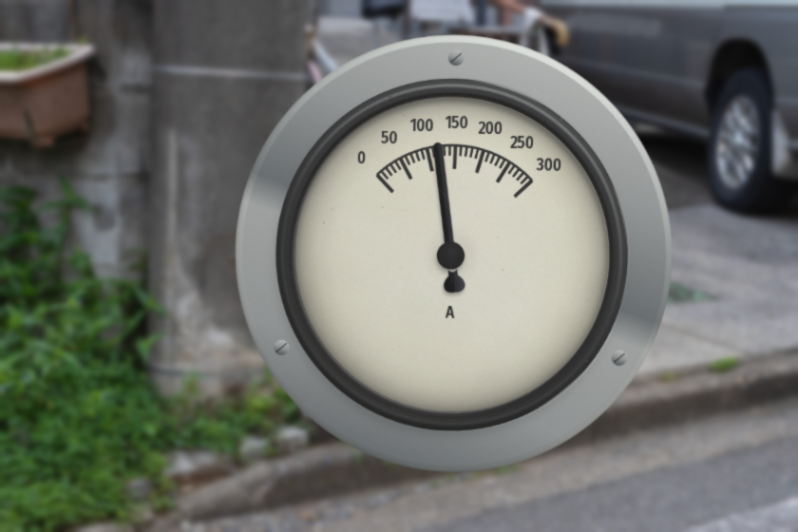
120 A
